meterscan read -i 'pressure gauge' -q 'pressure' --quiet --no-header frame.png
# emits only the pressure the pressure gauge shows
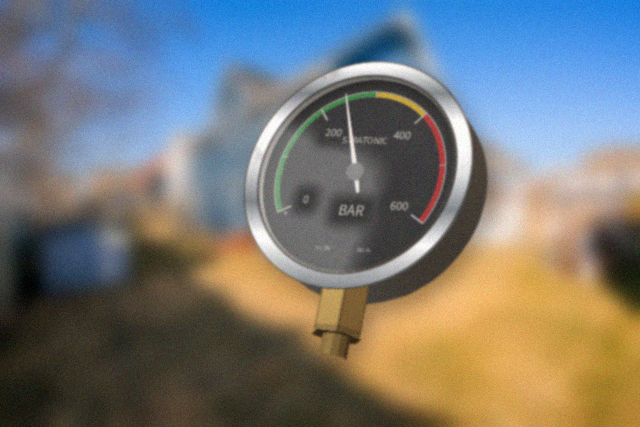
250 bar
